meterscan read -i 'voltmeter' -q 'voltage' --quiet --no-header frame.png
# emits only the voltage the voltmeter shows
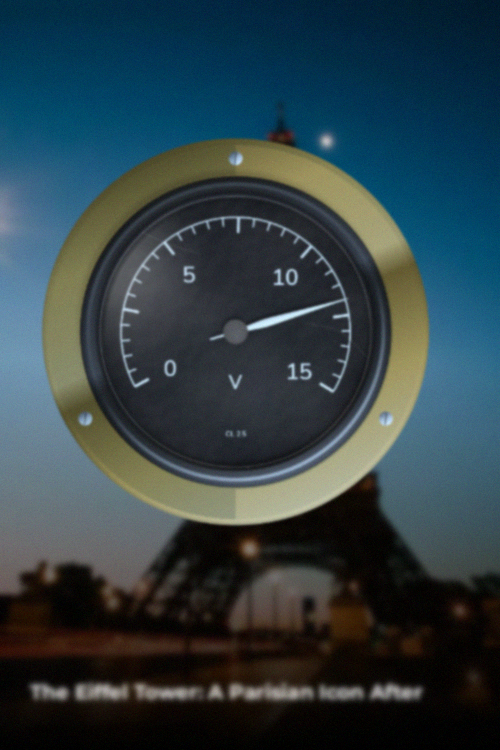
12 V
